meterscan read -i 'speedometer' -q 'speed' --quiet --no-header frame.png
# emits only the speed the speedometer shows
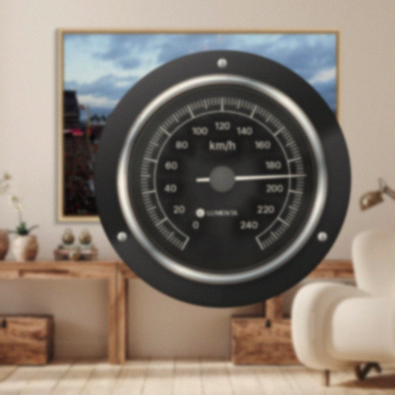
190 km/h
